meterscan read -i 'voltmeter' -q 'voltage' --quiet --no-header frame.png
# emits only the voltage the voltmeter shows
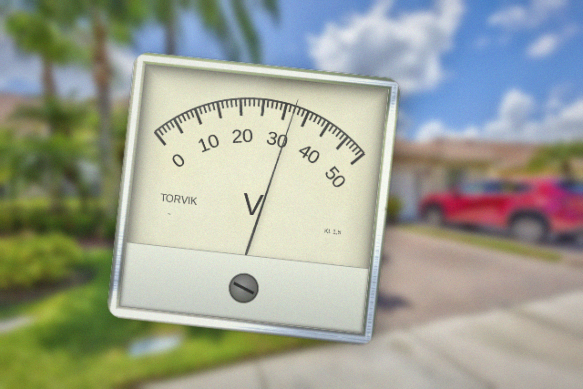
32 V
